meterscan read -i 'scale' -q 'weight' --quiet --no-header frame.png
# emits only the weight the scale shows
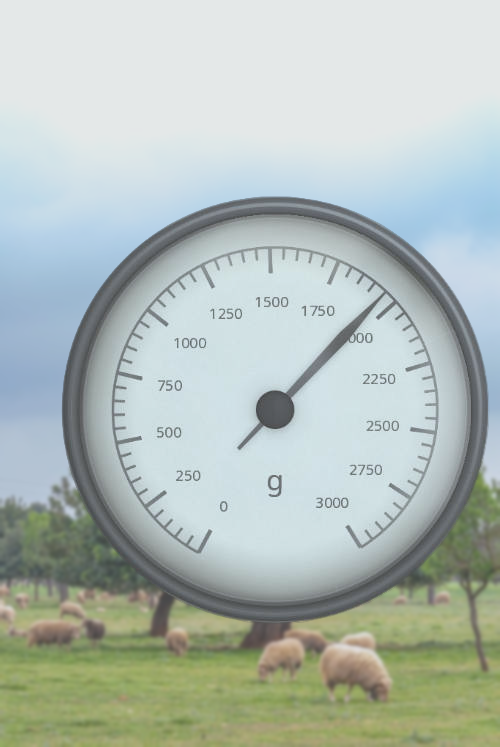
1950 g
